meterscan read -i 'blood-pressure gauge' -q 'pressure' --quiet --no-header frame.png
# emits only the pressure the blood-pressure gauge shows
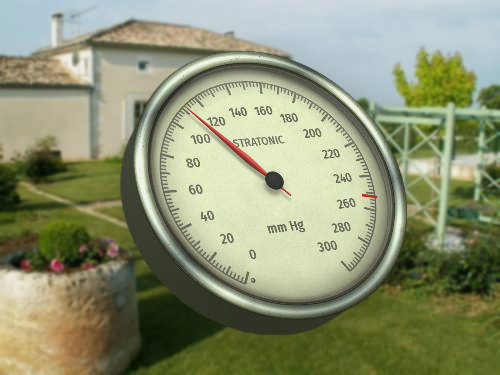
110 mmHg
